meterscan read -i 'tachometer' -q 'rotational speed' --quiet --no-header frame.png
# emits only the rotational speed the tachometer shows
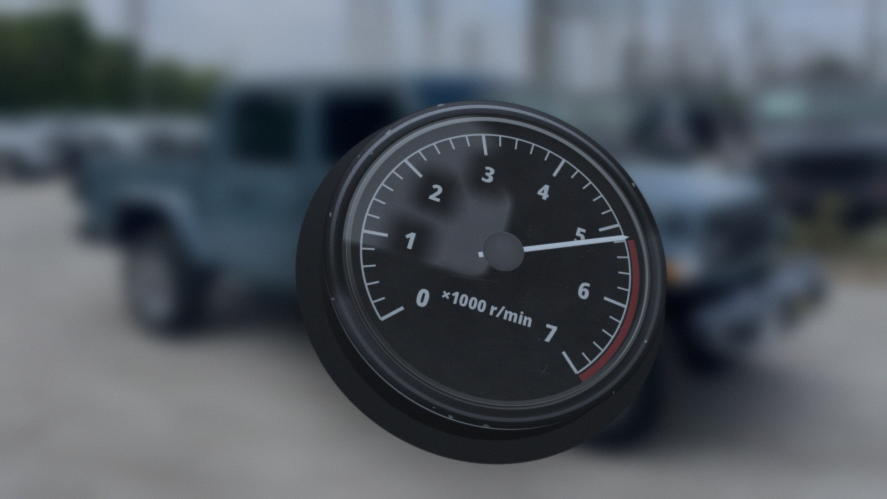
5200 rpm
